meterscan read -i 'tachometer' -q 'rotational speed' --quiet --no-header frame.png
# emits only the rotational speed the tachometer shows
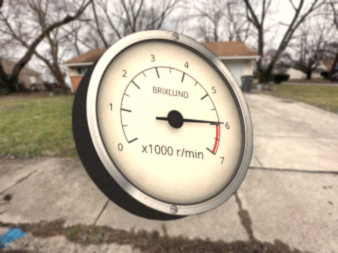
6000 rpm
